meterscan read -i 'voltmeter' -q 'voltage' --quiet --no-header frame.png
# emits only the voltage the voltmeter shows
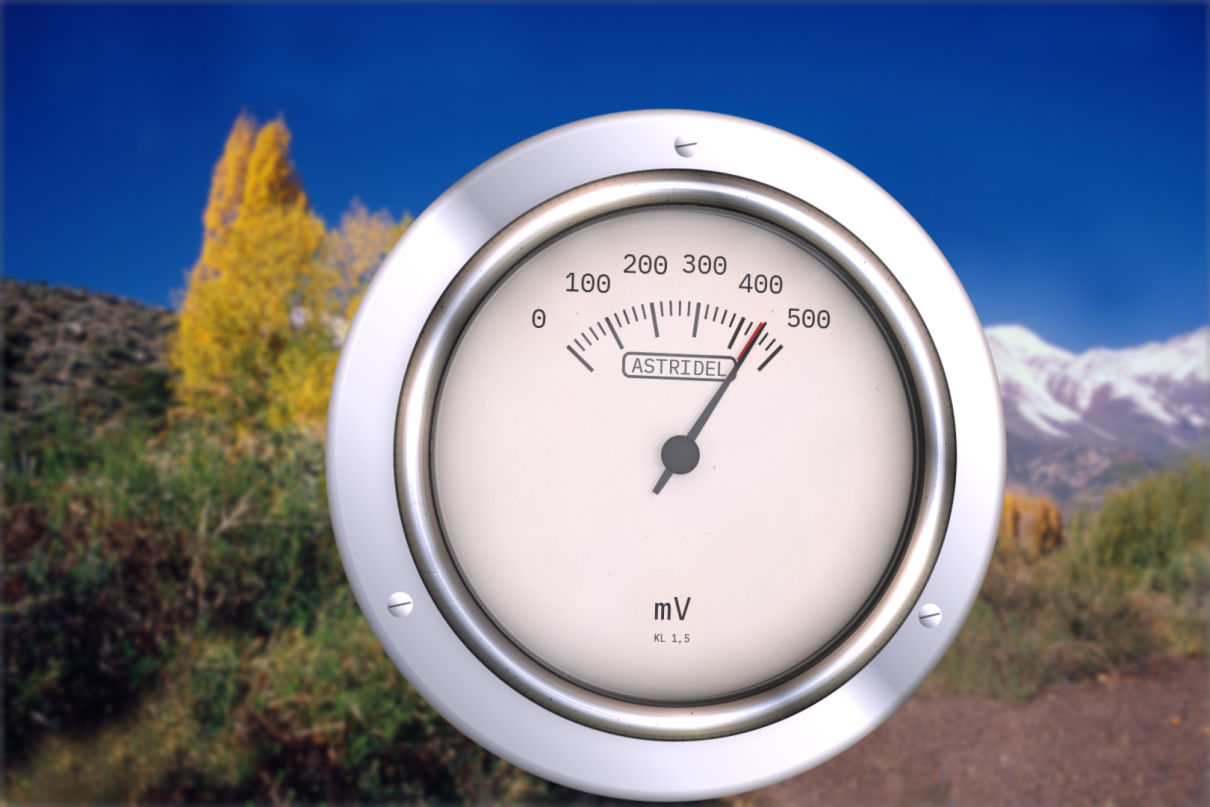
440 mV
